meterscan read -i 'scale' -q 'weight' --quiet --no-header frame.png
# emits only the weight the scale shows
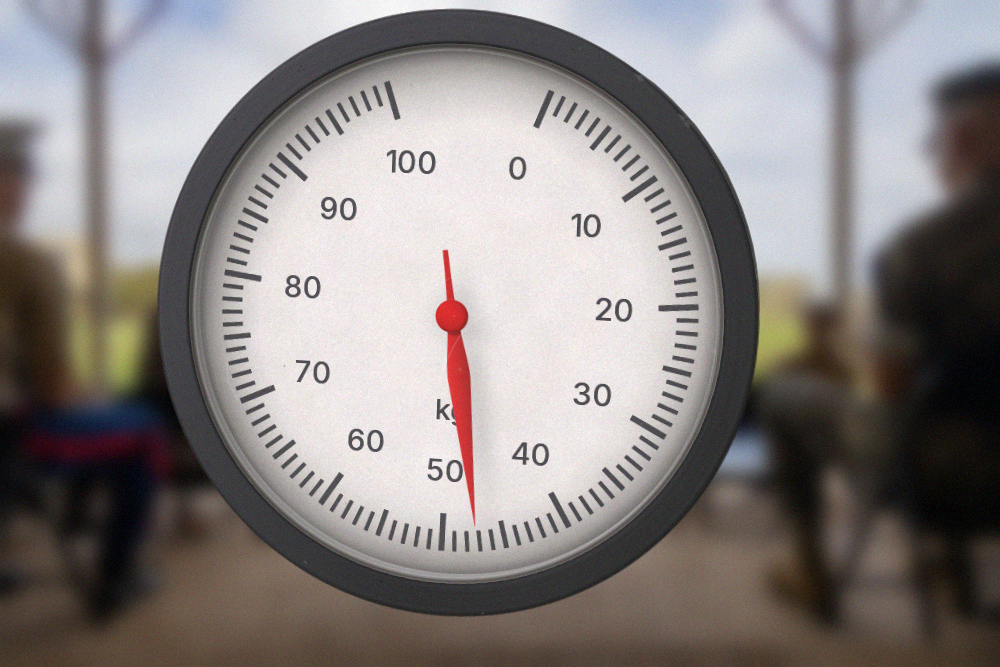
47 kg
